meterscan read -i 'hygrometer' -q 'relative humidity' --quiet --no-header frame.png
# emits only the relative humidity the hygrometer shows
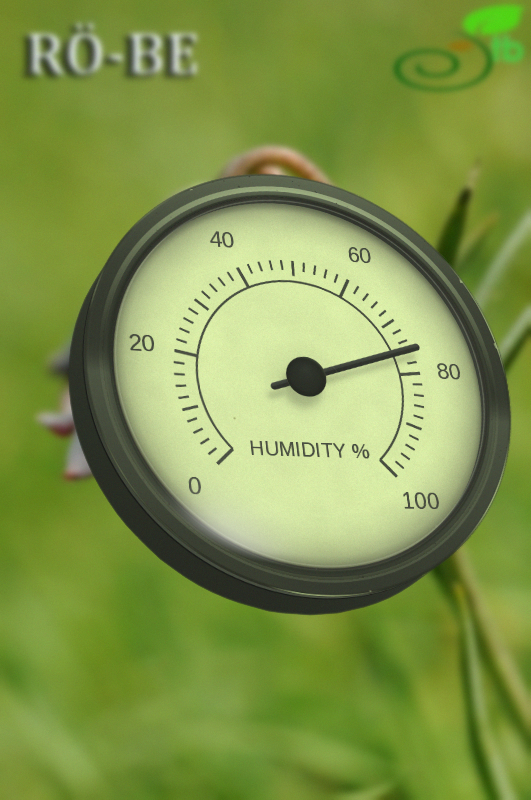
76 %
